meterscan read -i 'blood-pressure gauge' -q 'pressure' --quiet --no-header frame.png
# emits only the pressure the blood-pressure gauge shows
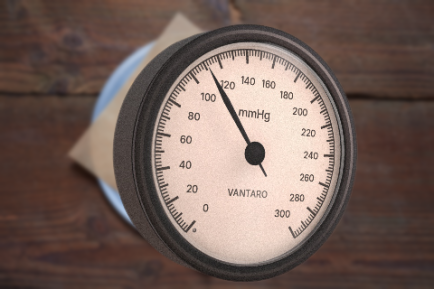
110 mmHg
